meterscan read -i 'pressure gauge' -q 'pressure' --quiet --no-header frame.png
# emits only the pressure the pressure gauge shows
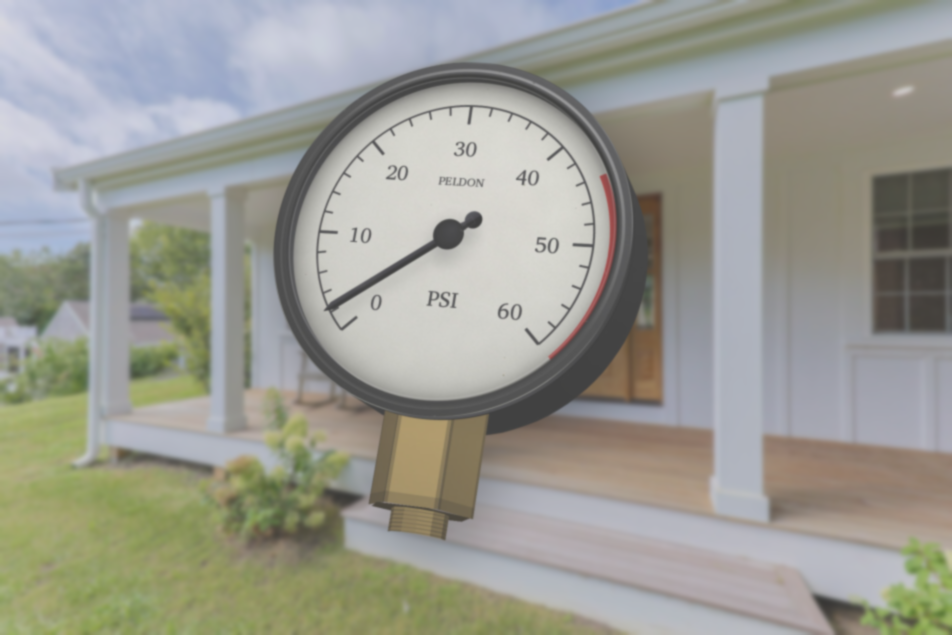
2 psi
